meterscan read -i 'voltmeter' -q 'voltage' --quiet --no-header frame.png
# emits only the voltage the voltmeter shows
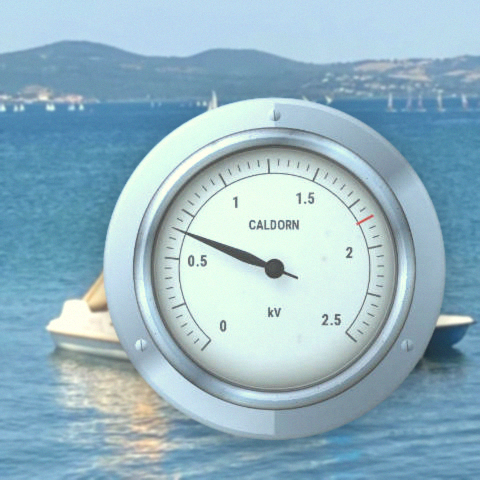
0.65 kV
